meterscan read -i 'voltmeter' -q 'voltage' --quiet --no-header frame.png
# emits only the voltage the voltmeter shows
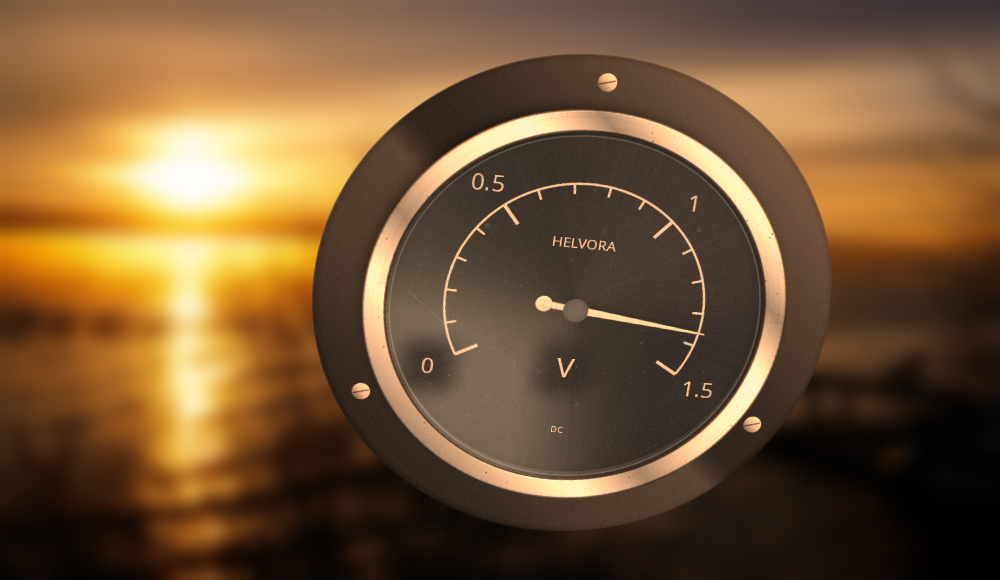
1.35 V
